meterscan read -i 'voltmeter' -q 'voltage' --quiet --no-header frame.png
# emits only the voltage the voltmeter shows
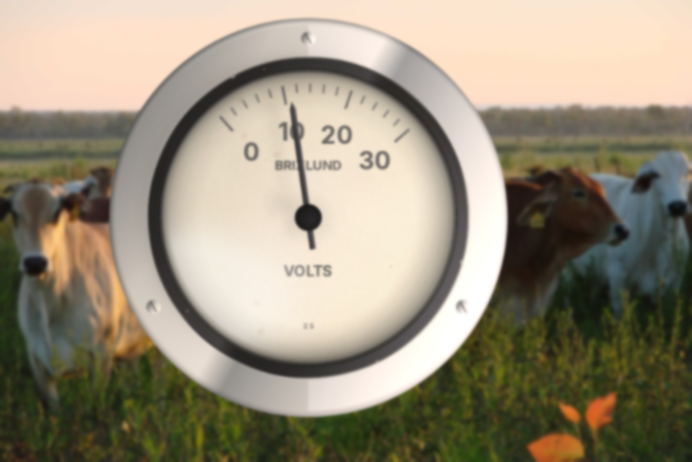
11 V
